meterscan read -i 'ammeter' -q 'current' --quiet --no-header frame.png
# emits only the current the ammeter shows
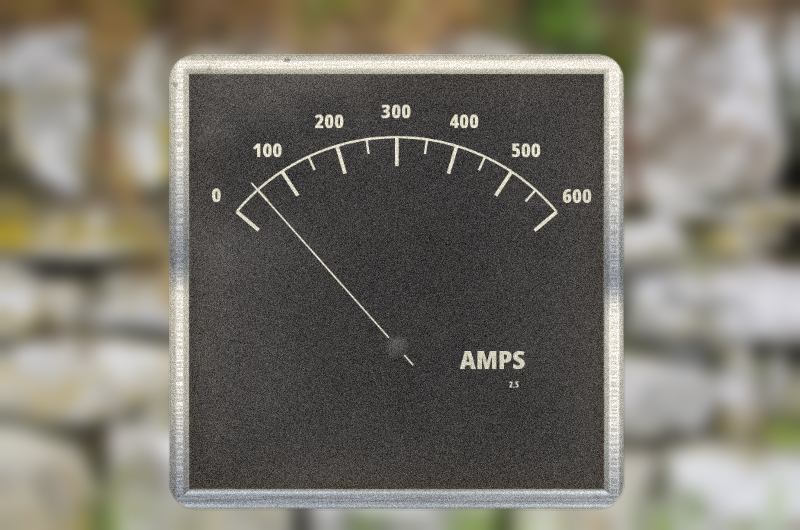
50 A
